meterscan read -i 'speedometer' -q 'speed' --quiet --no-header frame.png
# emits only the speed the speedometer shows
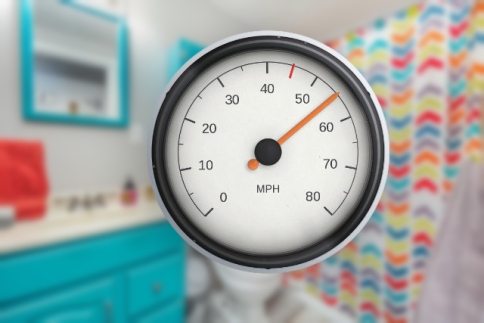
55 mph
